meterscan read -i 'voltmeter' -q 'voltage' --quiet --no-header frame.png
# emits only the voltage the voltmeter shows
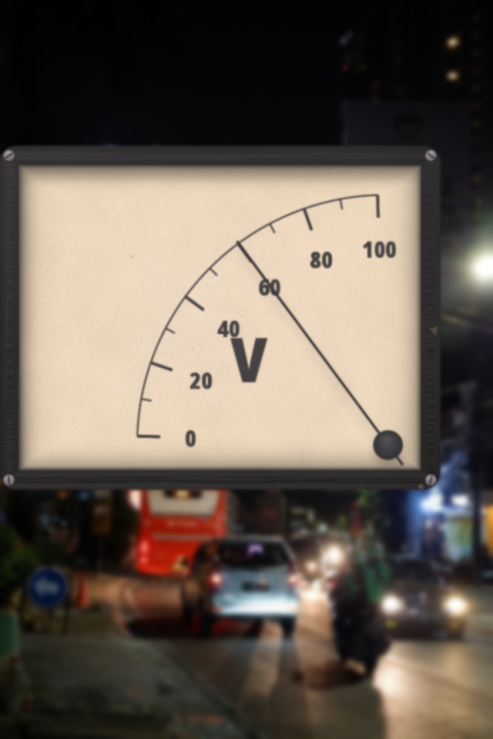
60 V
